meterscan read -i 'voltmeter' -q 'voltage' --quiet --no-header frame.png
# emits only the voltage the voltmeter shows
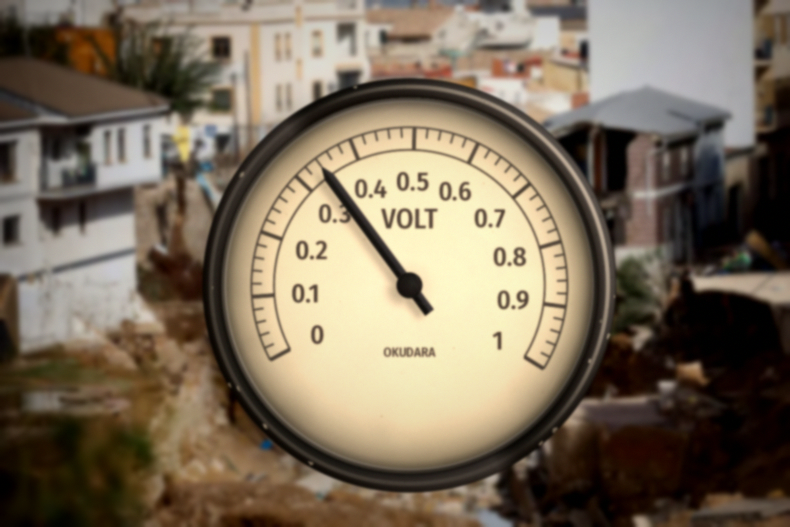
0.34 V
